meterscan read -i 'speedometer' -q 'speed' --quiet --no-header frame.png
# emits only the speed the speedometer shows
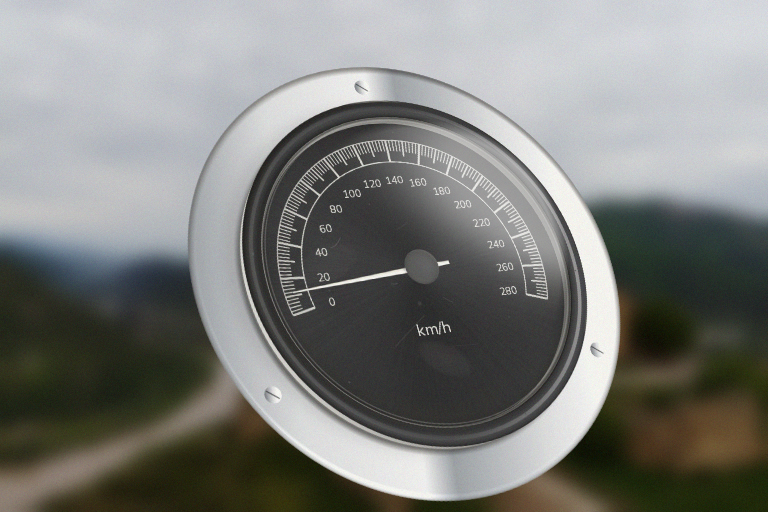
10 km/h
